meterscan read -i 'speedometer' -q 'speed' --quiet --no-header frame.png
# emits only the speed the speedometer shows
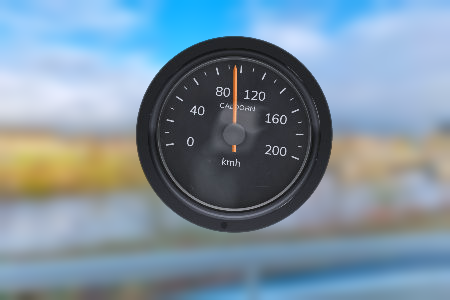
95 km/h
